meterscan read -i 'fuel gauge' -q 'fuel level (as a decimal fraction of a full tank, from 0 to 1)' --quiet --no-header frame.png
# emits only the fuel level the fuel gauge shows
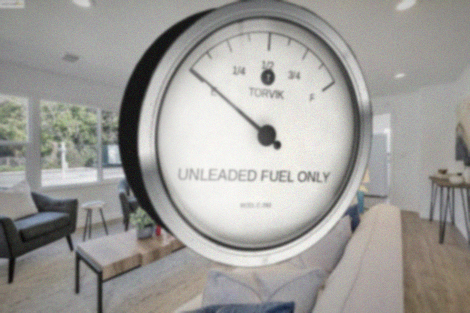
0
